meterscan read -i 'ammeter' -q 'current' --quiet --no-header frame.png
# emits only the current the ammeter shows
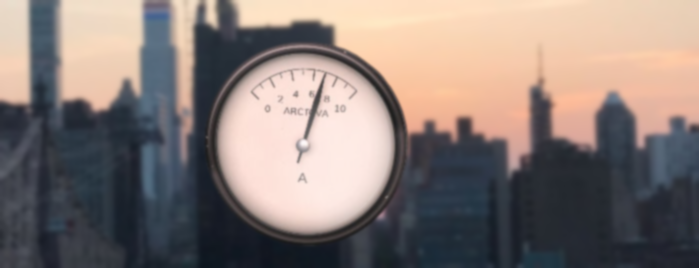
7 A
